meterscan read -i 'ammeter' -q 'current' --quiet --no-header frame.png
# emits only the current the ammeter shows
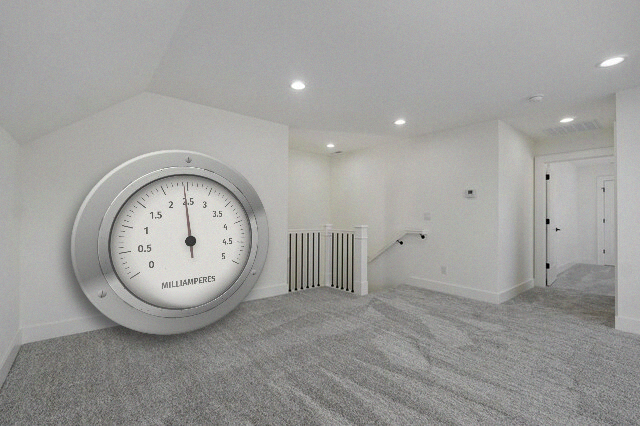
2.4 mA
